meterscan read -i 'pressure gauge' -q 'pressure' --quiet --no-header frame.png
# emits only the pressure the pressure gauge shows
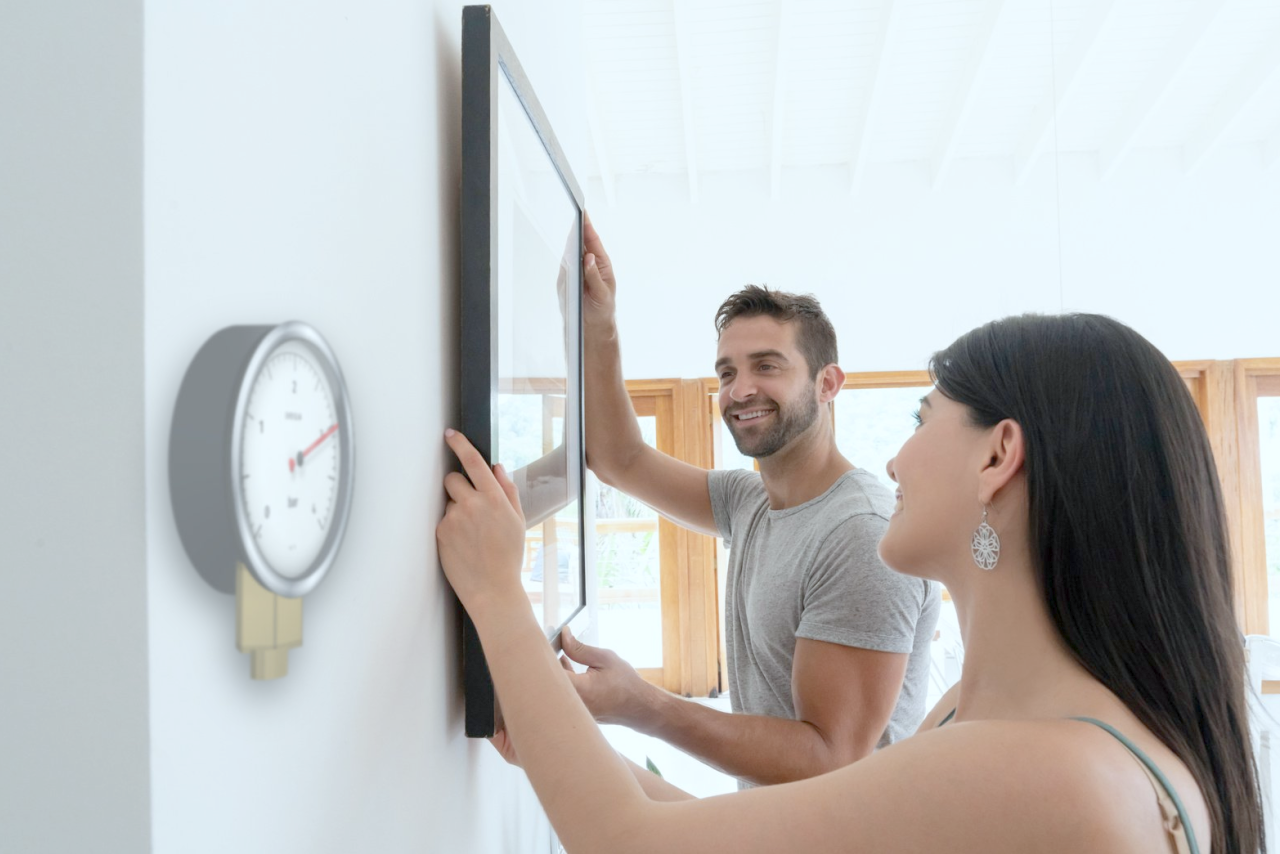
3 bar
